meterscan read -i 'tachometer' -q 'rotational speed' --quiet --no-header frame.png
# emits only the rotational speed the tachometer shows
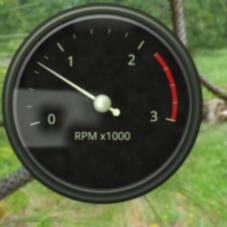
700 rpm
